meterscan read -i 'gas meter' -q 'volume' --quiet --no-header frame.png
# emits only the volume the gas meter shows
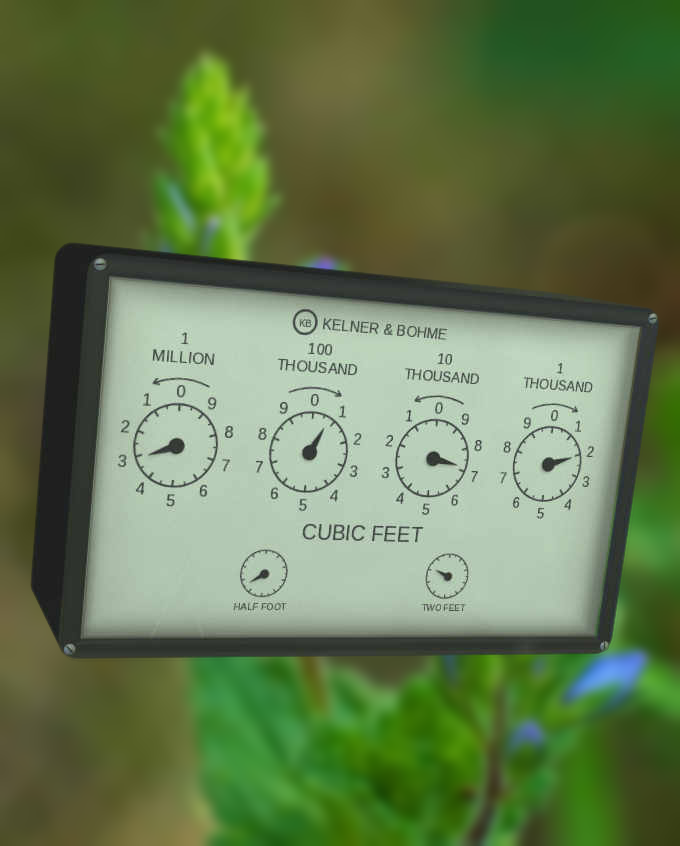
307200 ft³
